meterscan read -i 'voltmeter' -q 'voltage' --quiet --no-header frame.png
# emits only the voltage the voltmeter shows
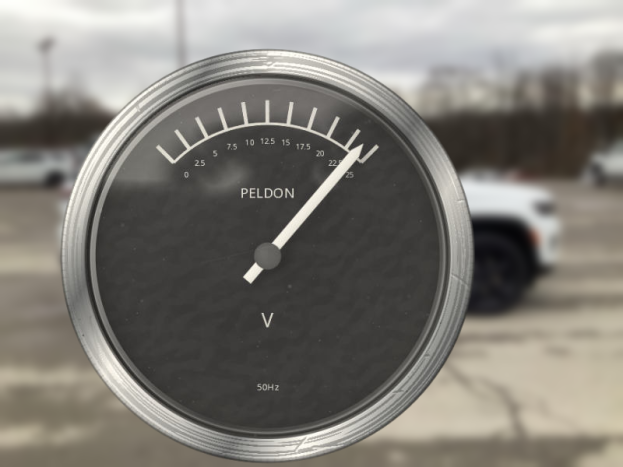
23.75 V
